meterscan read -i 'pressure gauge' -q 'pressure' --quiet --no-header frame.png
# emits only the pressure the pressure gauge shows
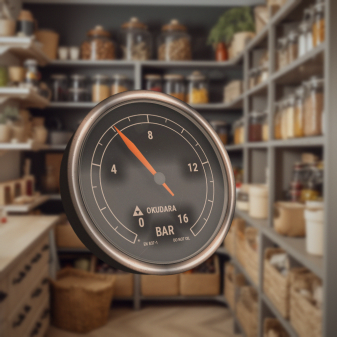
6 bar
